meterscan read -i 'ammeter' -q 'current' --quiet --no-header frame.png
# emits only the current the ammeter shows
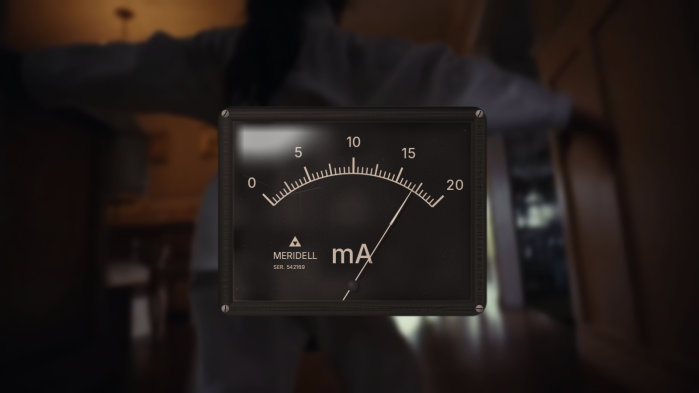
17 mA
